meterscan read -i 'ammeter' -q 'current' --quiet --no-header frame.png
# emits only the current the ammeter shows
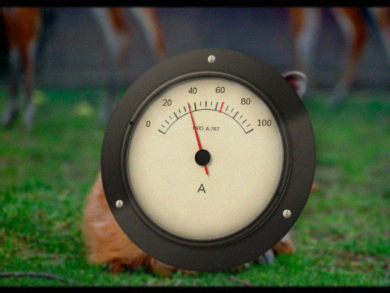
35 A
